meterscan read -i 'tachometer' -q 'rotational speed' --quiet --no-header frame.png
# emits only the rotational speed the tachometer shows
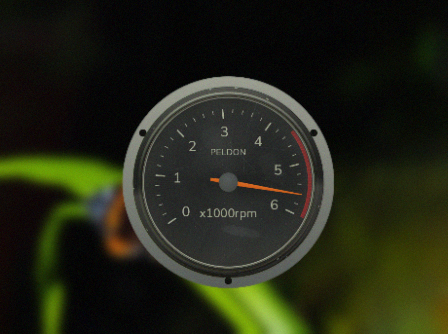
5600 rpm
